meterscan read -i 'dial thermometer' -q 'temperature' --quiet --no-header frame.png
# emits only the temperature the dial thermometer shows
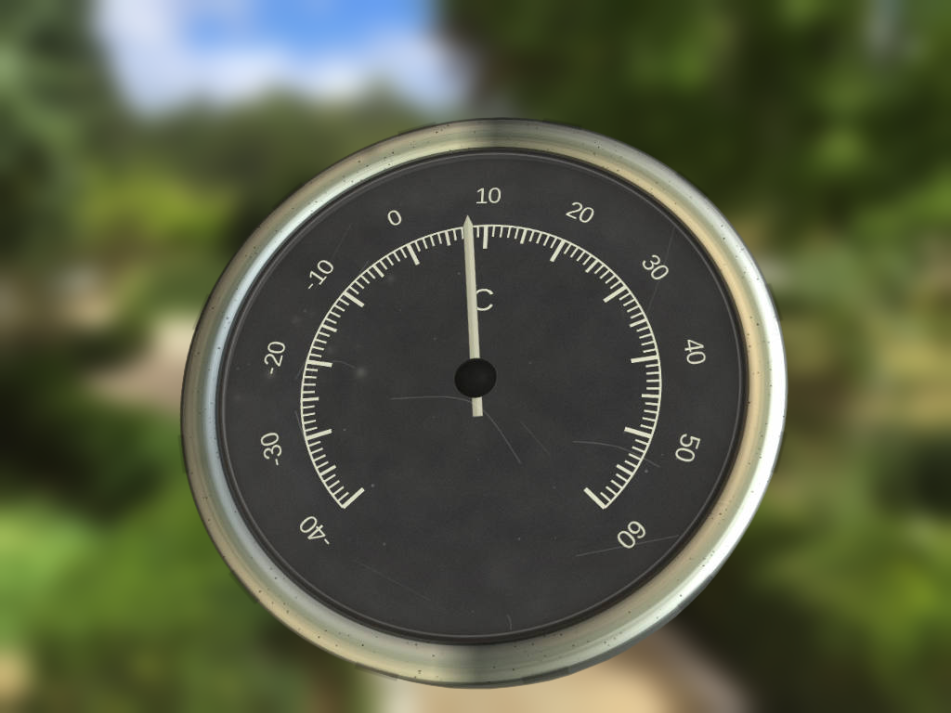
8 °C
